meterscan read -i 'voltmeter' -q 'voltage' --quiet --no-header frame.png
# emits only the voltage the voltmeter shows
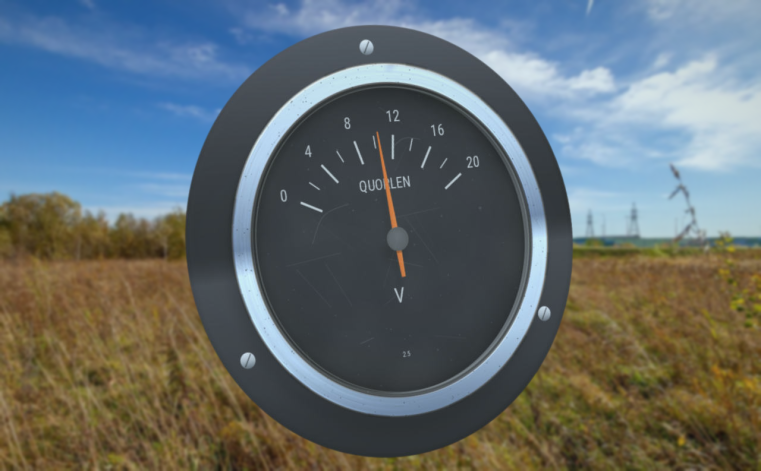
10 V
